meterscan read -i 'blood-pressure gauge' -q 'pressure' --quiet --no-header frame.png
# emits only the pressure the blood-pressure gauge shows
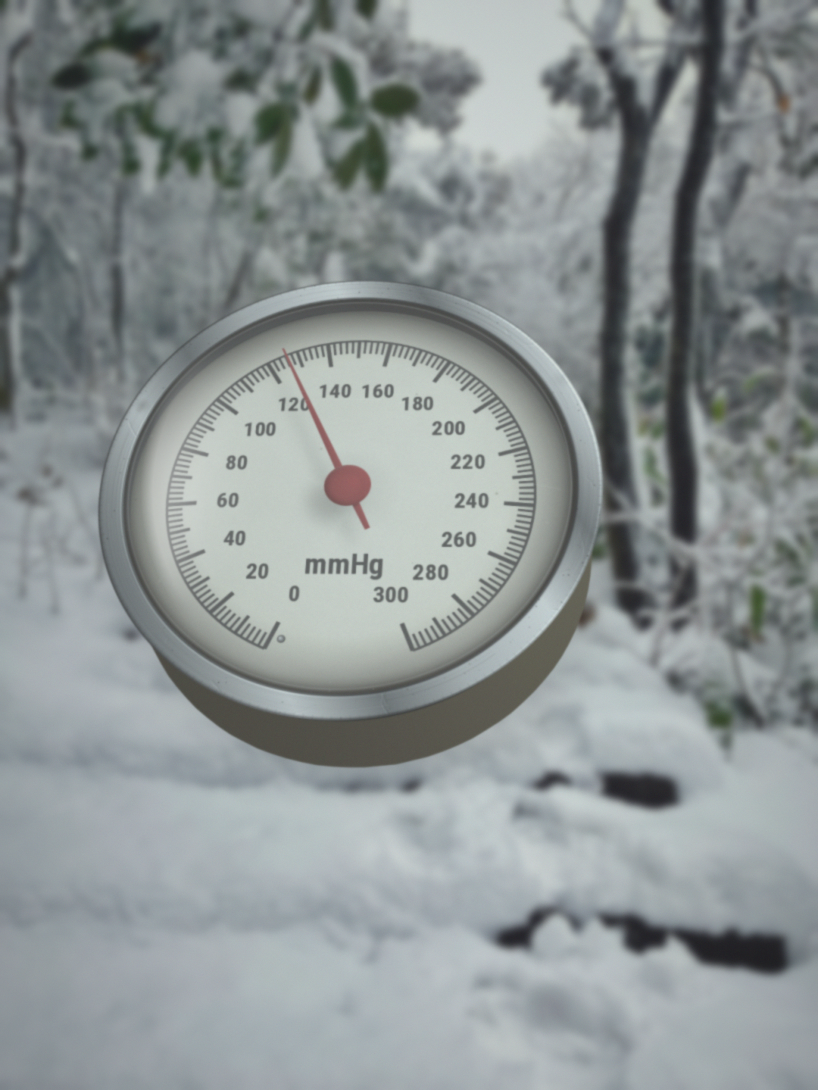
126 mmHg
